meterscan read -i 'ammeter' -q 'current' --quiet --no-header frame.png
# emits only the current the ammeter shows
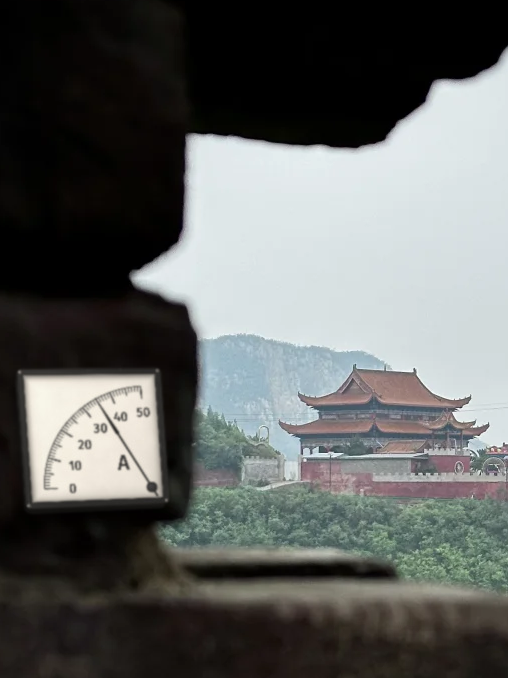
35 A
